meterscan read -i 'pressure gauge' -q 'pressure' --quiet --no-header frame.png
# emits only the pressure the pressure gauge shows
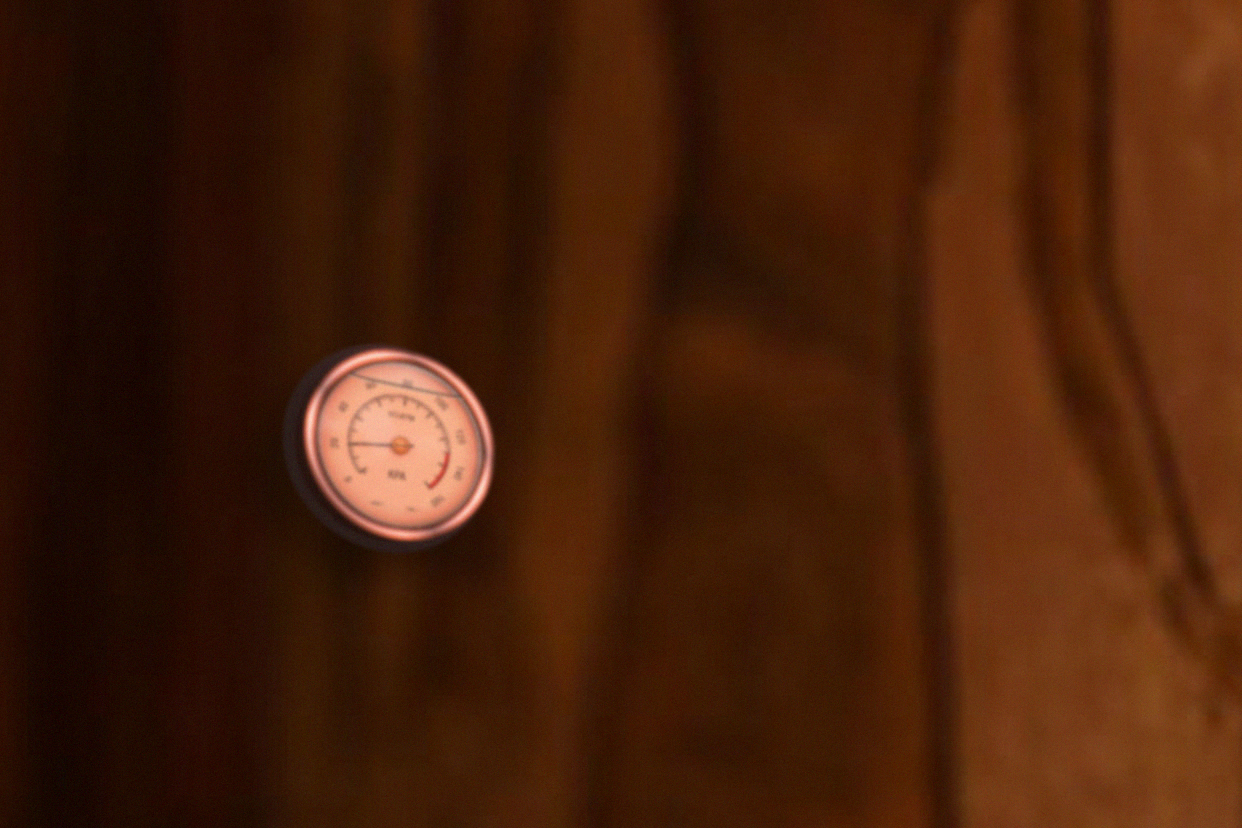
20 kPa
